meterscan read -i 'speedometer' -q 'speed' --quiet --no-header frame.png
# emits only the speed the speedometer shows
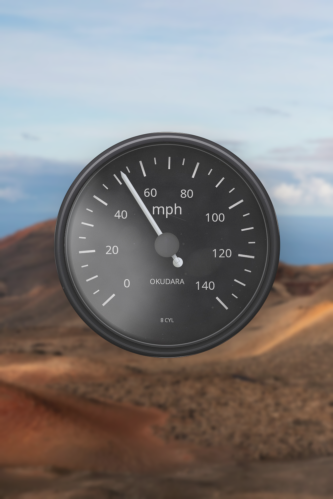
52.5 mph
